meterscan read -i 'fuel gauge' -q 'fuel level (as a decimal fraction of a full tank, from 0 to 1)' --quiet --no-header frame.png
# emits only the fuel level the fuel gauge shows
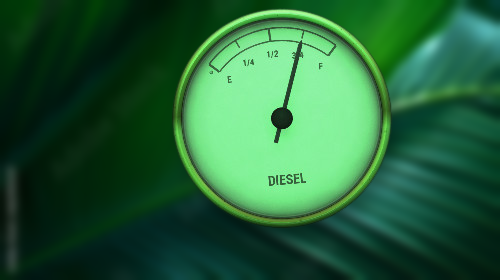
0.75
